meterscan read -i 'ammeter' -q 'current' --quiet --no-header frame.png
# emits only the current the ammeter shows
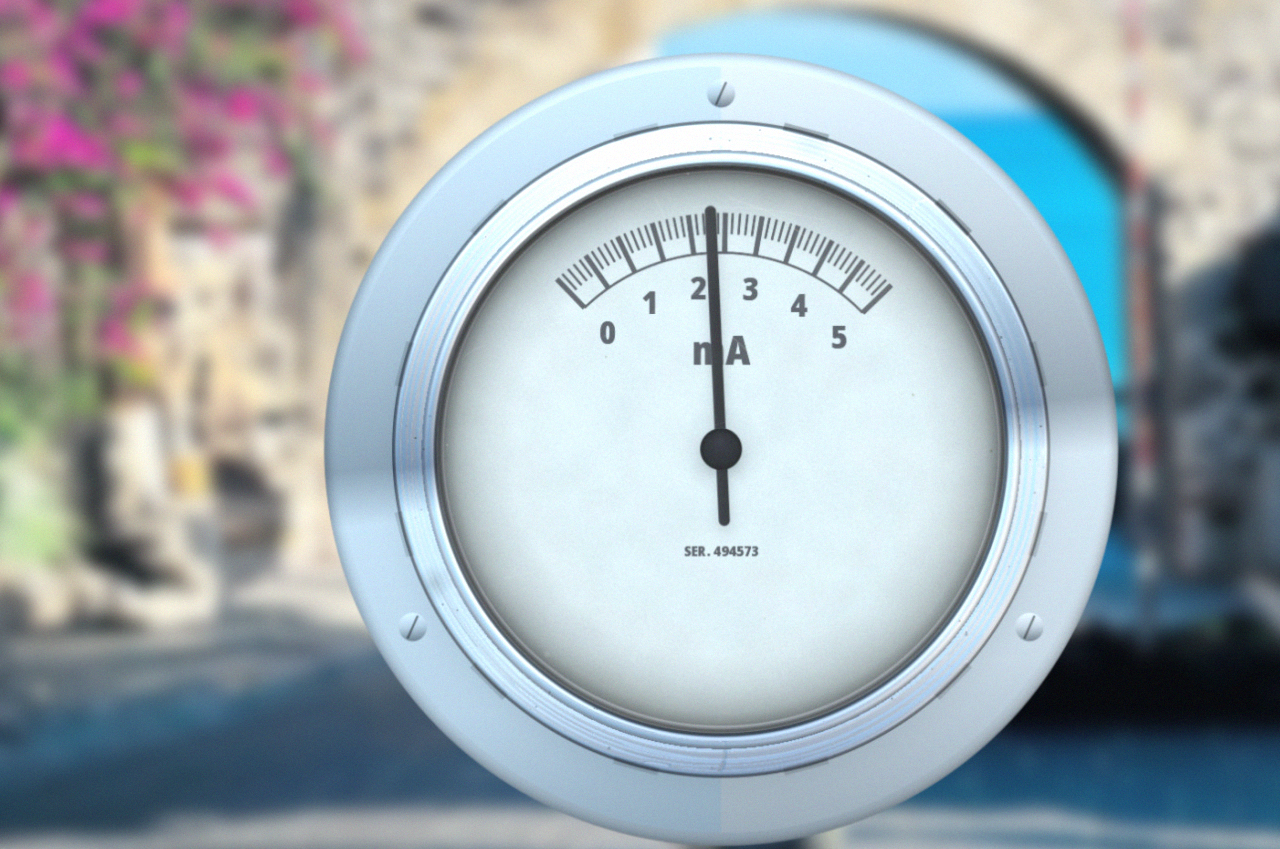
2.3 mA
